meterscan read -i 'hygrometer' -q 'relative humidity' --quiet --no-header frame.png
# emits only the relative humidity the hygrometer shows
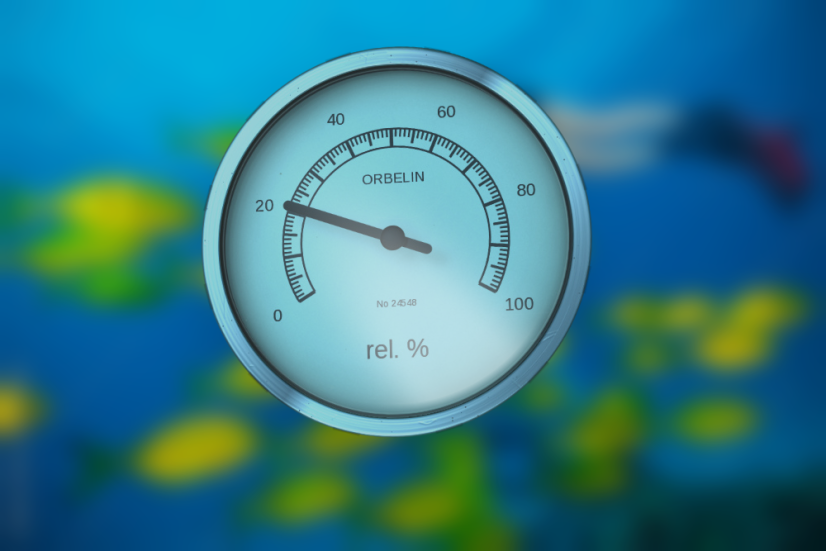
21 %
